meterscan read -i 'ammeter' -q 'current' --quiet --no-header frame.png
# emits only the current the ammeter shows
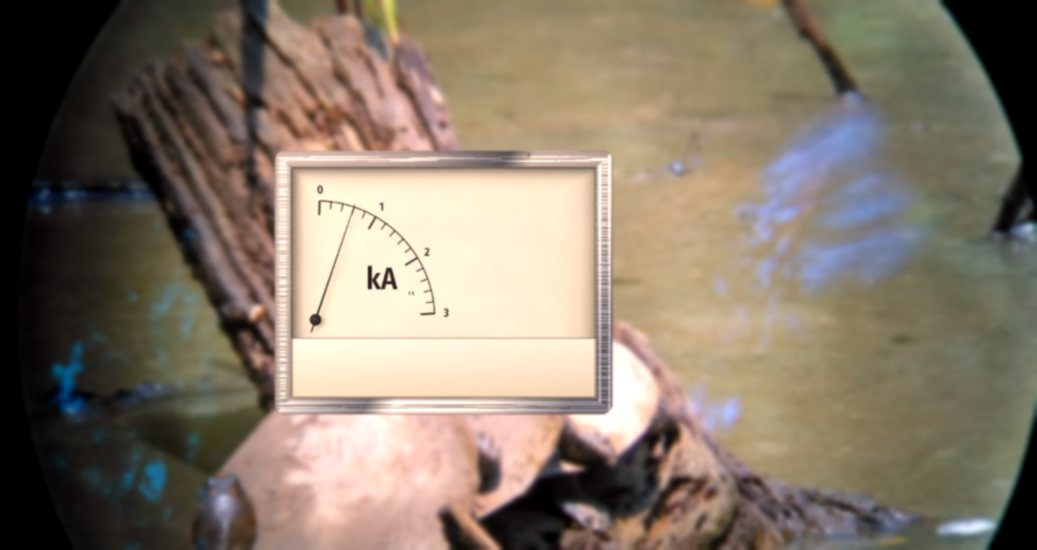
0.6 kA
